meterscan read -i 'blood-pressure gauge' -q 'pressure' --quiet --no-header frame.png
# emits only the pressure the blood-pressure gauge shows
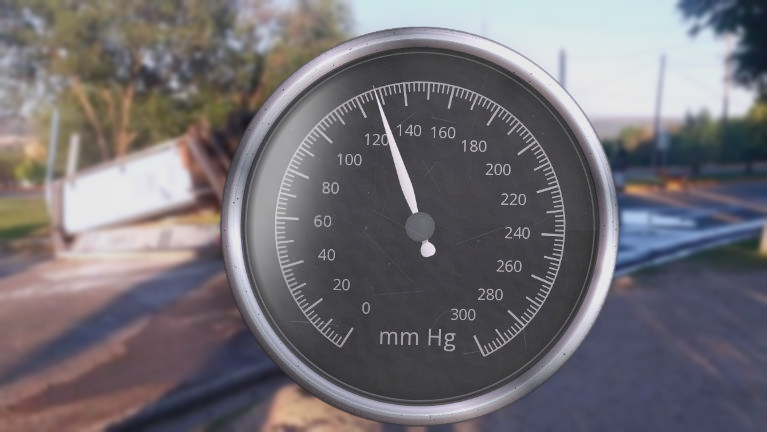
128 mmHg
